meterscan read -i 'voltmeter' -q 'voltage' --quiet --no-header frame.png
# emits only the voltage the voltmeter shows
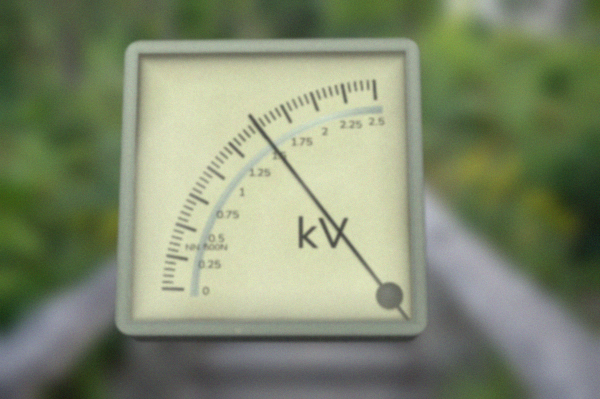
1.5 kV
